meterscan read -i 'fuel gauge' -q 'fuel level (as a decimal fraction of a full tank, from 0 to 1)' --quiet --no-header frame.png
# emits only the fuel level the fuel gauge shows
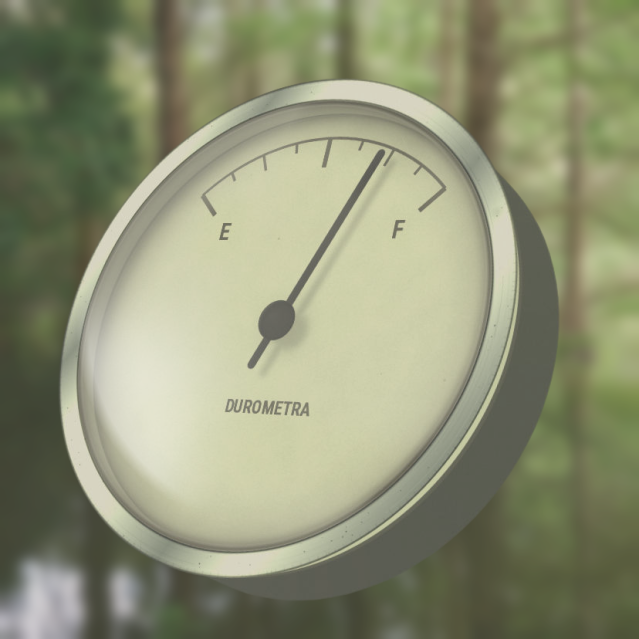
0.75
